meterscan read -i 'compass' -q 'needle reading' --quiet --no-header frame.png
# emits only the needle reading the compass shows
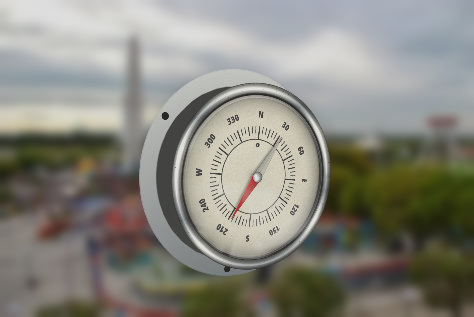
210 °
